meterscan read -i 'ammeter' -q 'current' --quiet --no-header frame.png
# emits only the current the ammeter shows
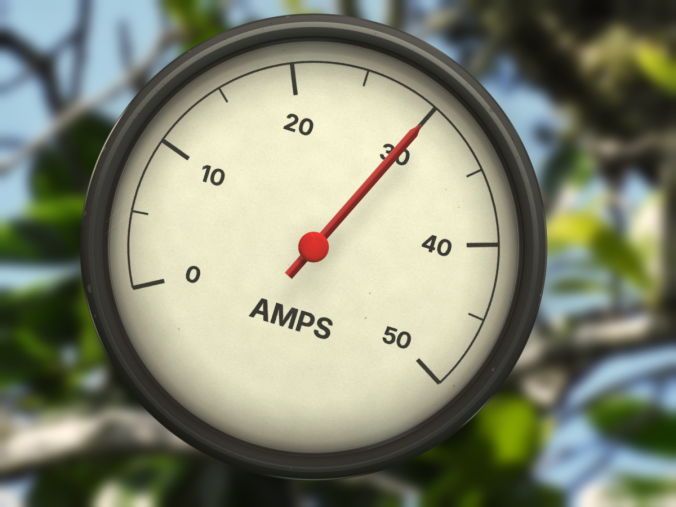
30 A
